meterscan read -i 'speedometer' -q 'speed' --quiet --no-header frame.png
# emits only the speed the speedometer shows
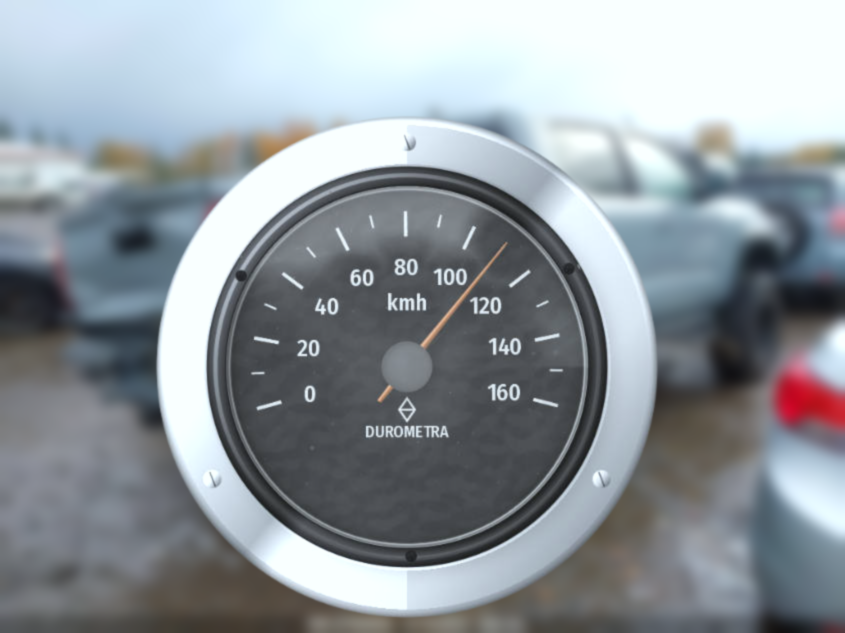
110 km/h
